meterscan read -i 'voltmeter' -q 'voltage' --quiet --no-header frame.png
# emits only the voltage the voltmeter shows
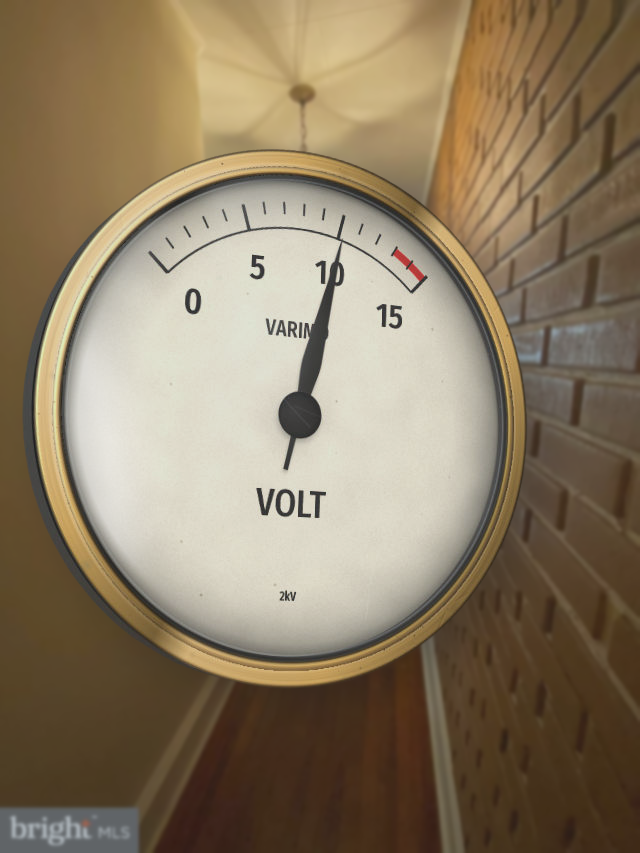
10 V
